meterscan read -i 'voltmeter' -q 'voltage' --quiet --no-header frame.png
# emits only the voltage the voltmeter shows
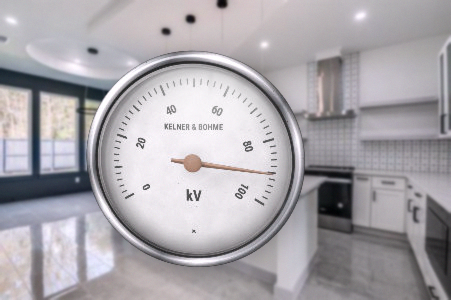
90 kV
